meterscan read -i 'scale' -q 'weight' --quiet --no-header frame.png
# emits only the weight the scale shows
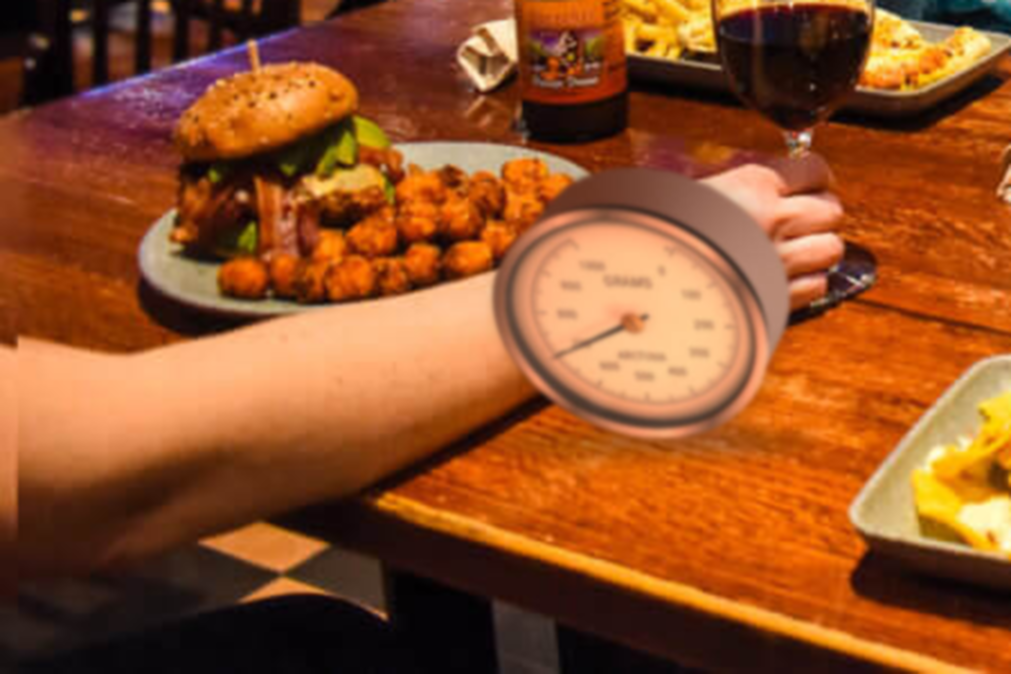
700 g
